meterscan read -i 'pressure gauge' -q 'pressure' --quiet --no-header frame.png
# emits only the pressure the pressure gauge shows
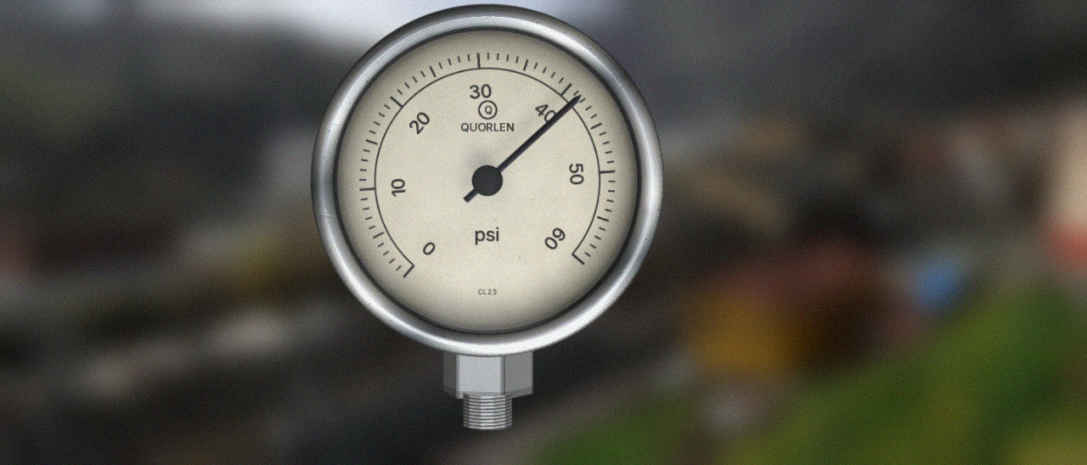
41.5 psi
